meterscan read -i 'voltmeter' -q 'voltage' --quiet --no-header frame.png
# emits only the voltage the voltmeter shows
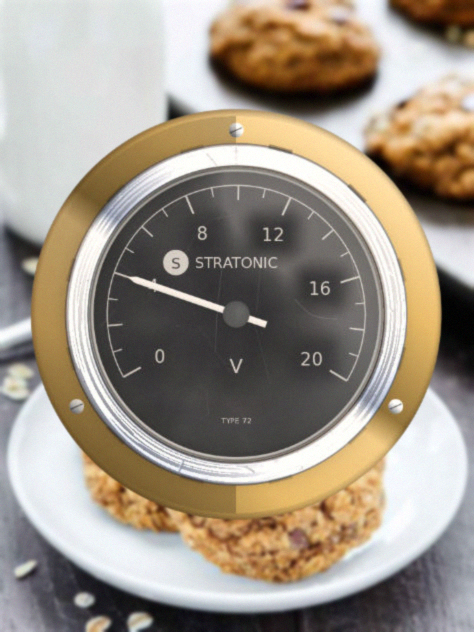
4 V
